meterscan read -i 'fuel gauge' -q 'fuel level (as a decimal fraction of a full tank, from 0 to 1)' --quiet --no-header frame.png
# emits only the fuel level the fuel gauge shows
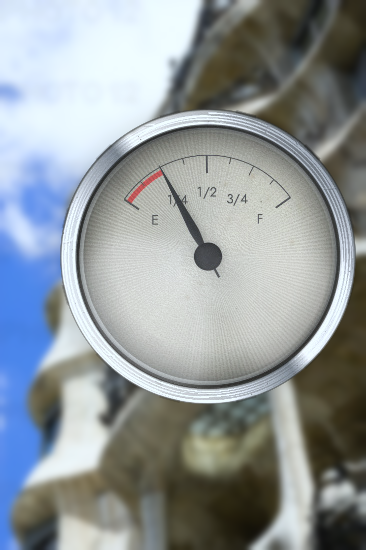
0.25
